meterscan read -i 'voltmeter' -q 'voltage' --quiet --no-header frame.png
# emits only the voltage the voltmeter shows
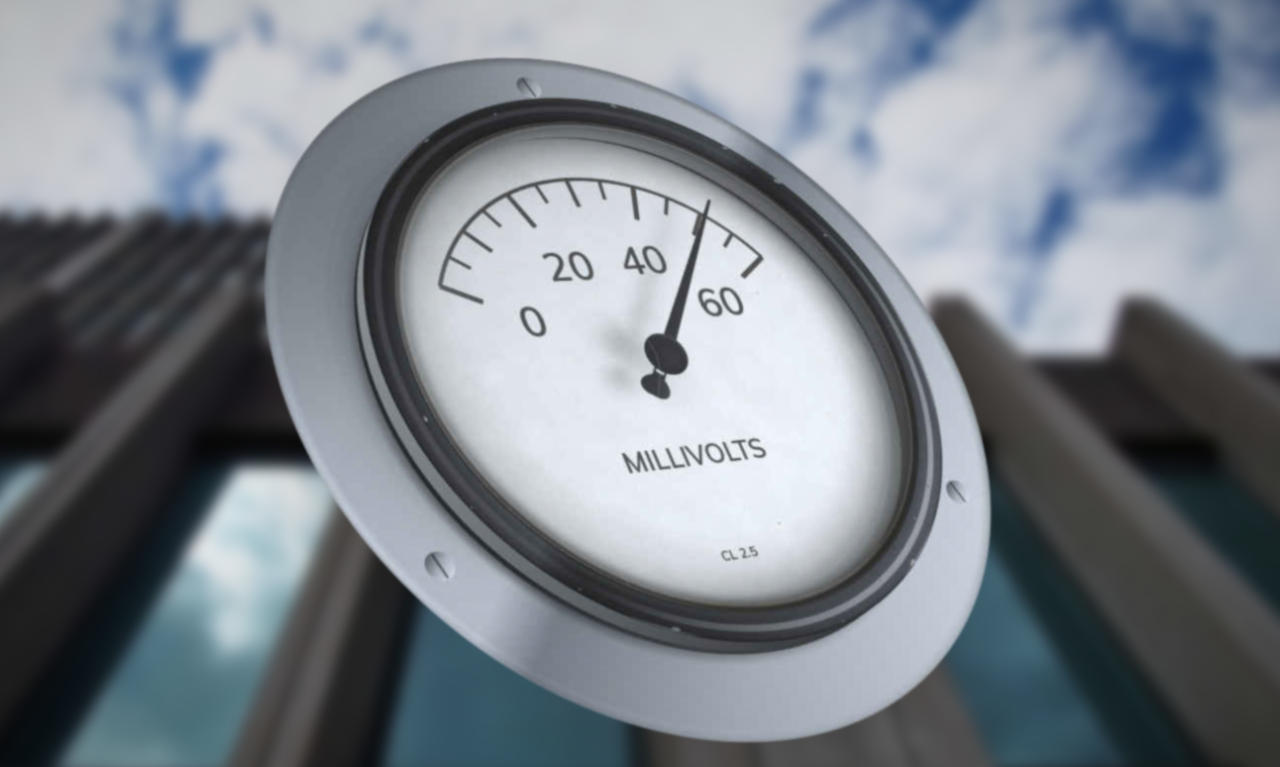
50 mV
